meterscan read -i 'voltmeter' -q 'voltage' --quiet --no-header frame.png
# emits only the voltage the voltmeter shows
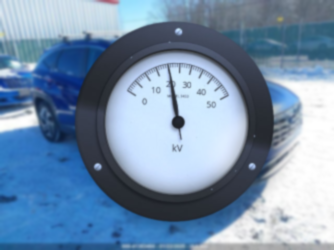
20 kV
